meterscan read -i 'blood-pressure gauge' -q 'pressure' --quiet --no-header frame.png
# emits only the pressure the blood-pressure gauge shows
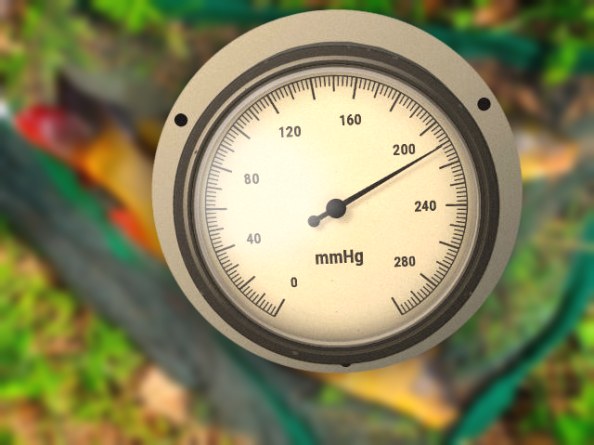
210 mmHg
